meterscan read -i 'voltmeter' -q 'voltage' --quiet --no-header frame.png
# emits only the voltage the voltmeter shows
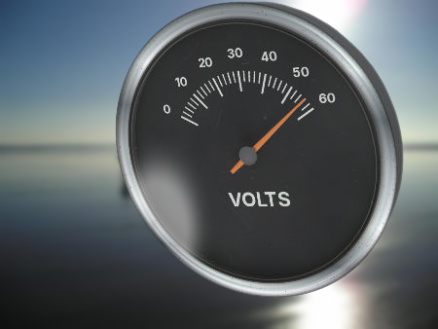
56 V
